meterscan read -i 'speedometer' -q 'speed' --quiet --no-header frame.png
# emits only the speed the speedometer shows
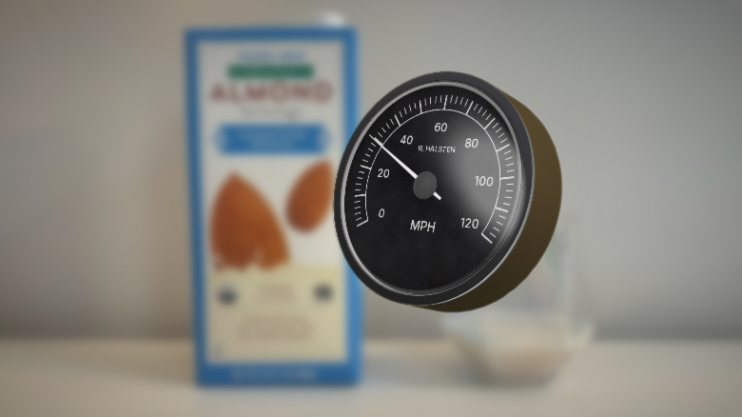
30 mph
